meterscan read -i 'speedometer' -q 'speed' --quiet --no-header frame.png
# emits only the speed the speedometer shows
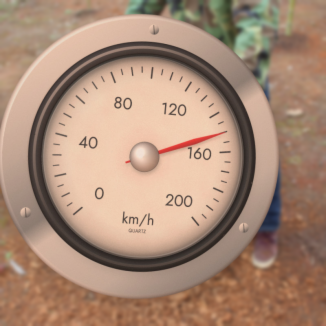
150 km/h
